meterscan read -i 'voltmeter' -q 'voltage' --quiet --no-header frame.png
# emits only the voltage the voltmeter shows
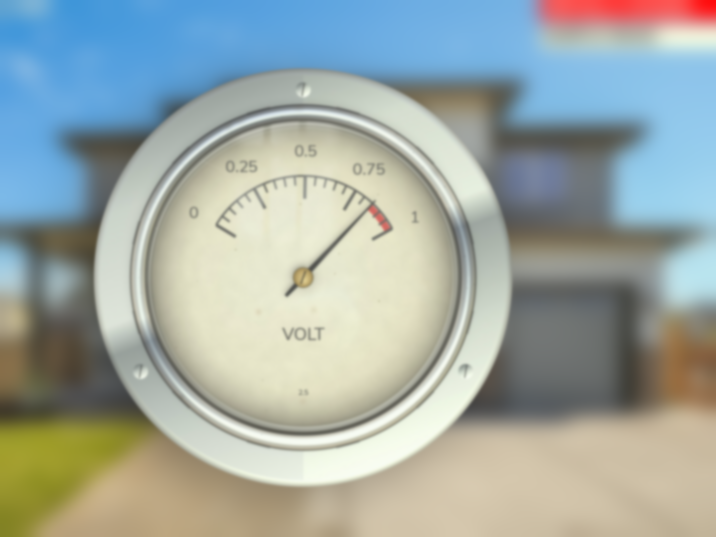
0.85 V
